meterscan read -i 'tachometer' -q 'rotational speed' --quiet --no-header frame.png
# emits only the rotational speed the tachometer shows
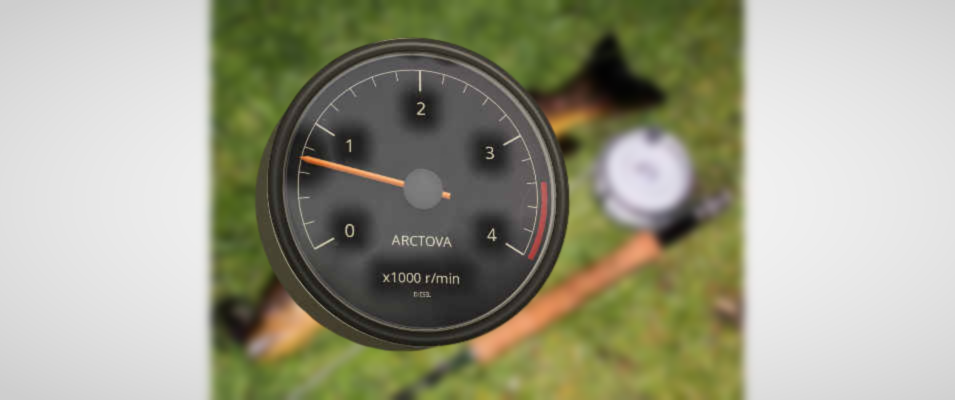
700 rpm
